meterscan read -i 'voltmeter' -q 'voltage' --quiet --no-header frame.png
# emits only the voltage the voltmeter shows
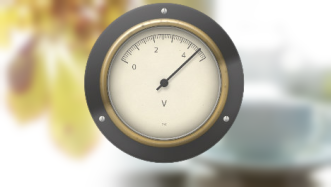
4.5 V
